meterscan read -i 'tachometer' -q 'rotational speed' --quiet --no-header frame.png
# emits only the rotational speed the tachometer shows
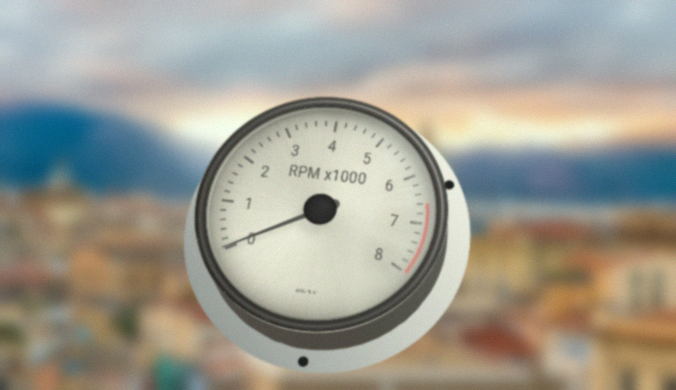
0 rpm
